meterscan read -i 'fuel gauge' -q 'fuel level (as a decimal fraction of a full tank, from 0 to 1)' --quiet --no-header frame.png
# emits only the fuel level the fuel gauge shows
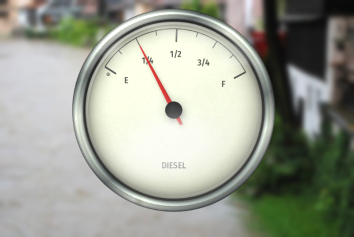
0.25
